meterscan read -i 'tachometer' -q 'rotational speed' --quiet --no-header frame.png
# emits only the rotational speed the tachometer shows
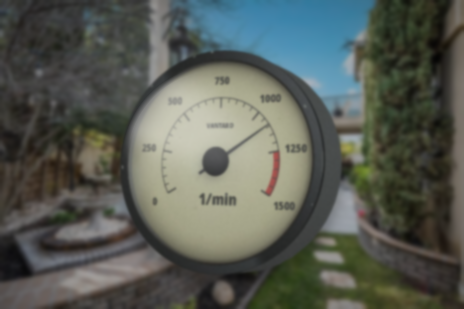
1100 rpm
